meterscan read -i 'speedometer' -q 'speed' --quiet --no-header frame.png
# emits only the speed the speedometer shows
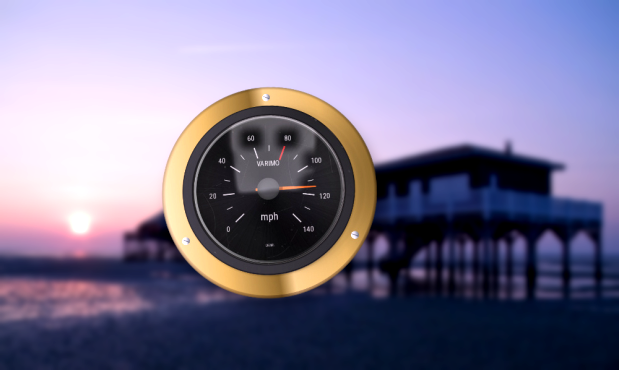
115 mph
